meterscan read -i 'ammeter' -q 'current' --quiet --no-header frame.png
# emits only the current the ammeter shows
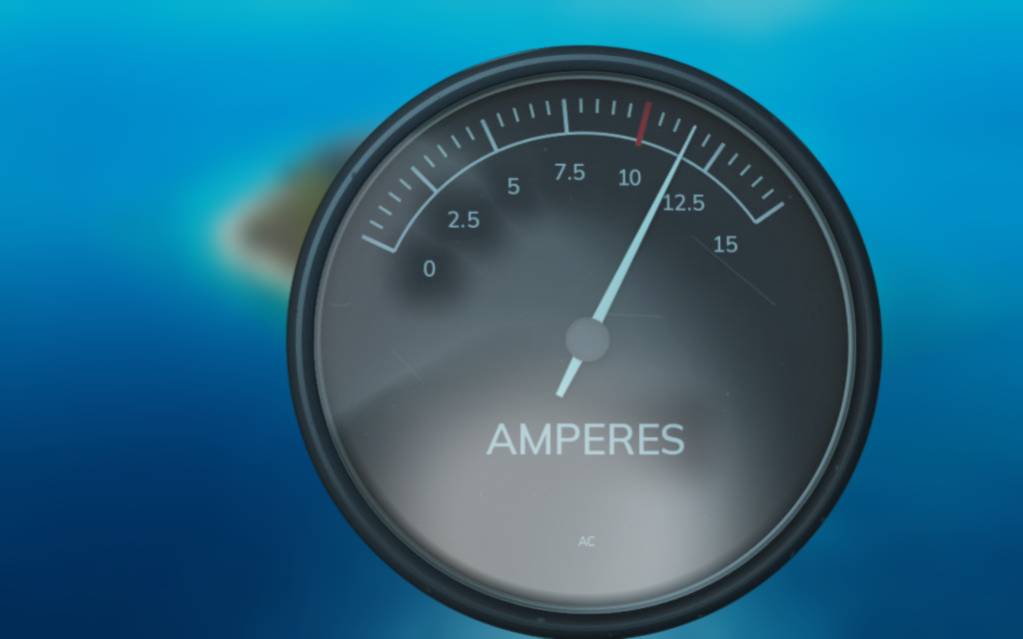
11.5 A
